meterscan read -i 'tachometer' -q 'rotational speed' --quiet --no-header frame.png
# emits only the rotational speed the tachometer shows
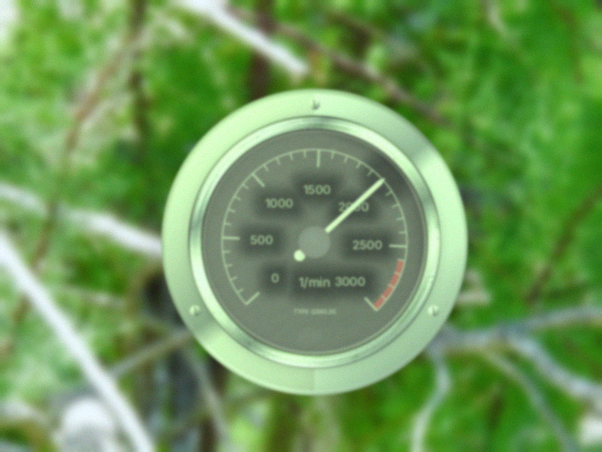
2000 rpm
